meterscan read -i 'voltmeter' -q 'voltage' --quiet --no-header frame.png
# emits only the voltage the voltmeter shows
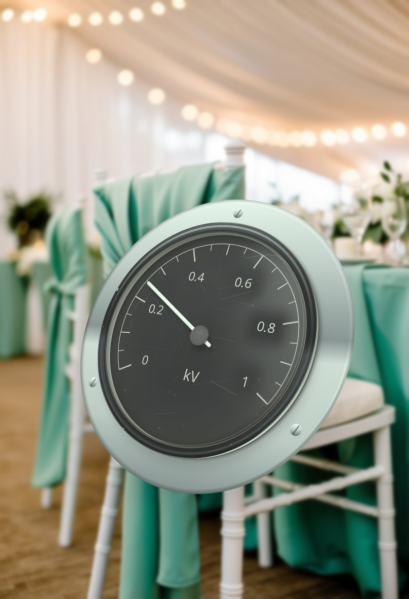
0.25 kV
